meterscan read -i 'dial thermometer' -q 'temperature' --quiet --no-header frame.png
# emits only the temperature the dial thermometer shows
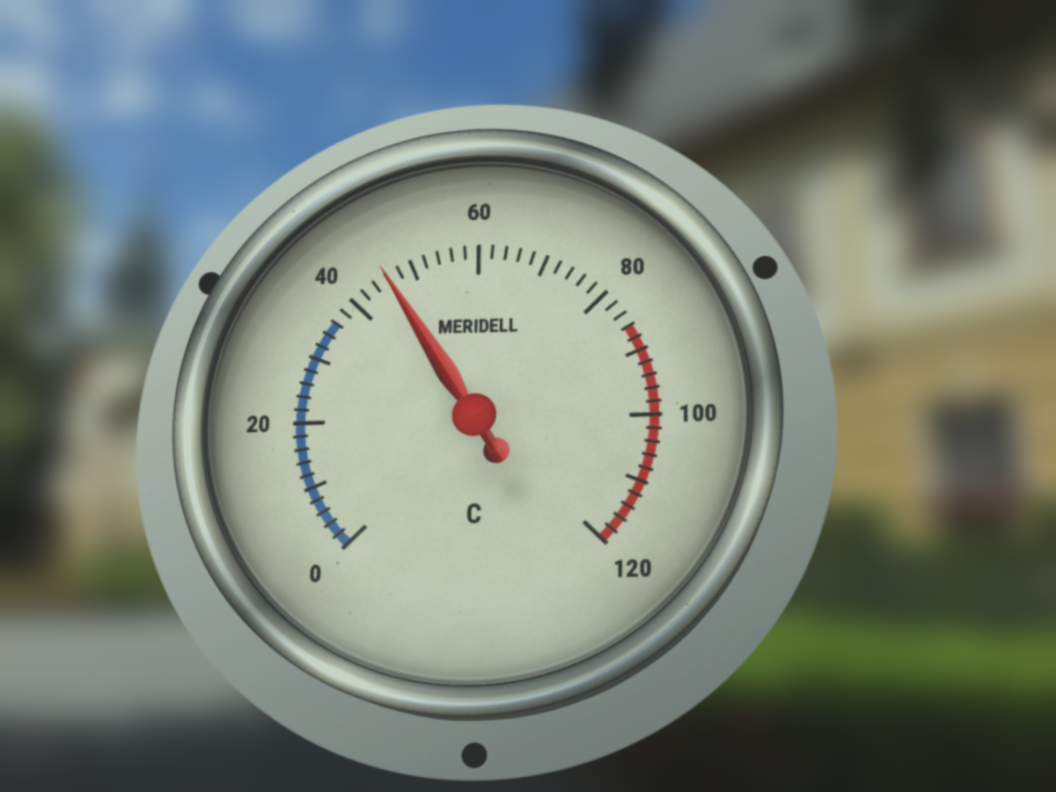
46 °C
